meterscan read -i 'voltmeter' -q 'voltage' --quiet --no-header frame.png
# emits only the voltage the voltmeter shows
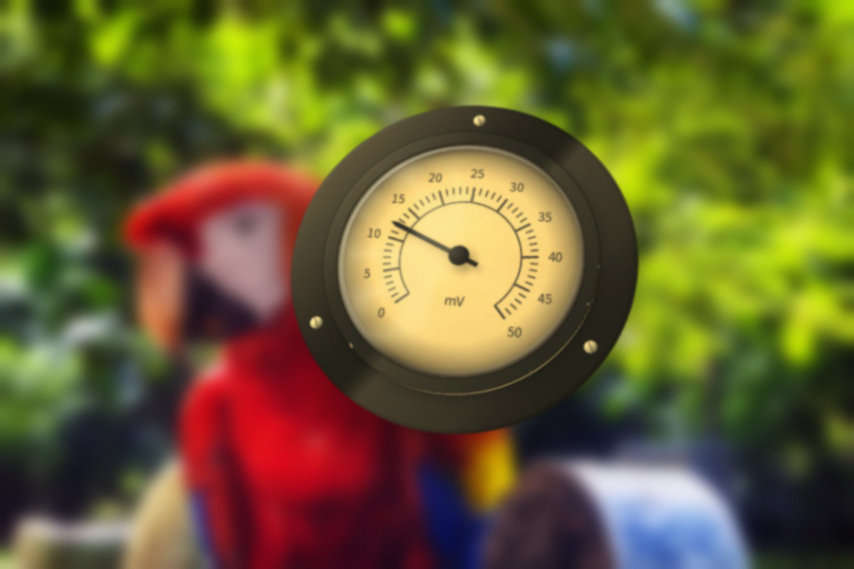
12 mV
